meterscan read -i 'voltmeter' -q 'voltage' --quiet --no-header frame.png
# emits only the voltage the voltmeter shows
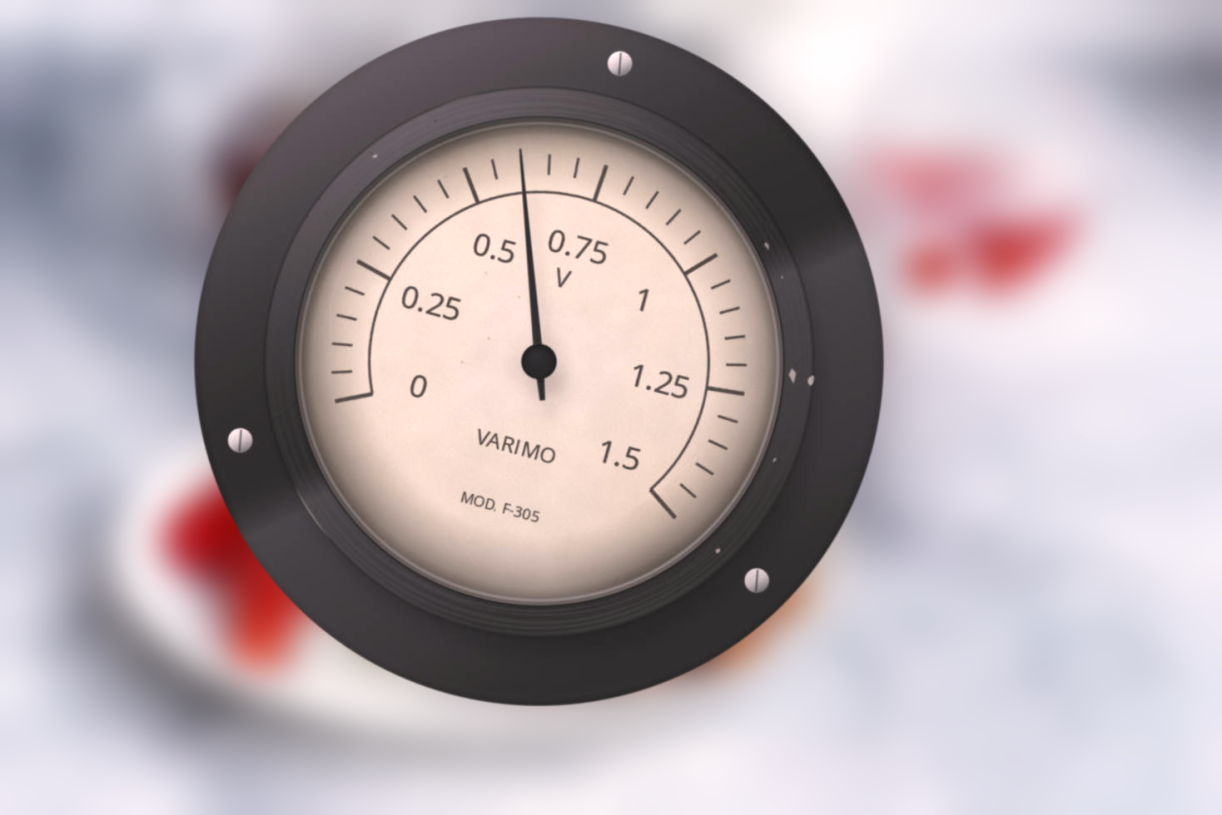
0.6 V
